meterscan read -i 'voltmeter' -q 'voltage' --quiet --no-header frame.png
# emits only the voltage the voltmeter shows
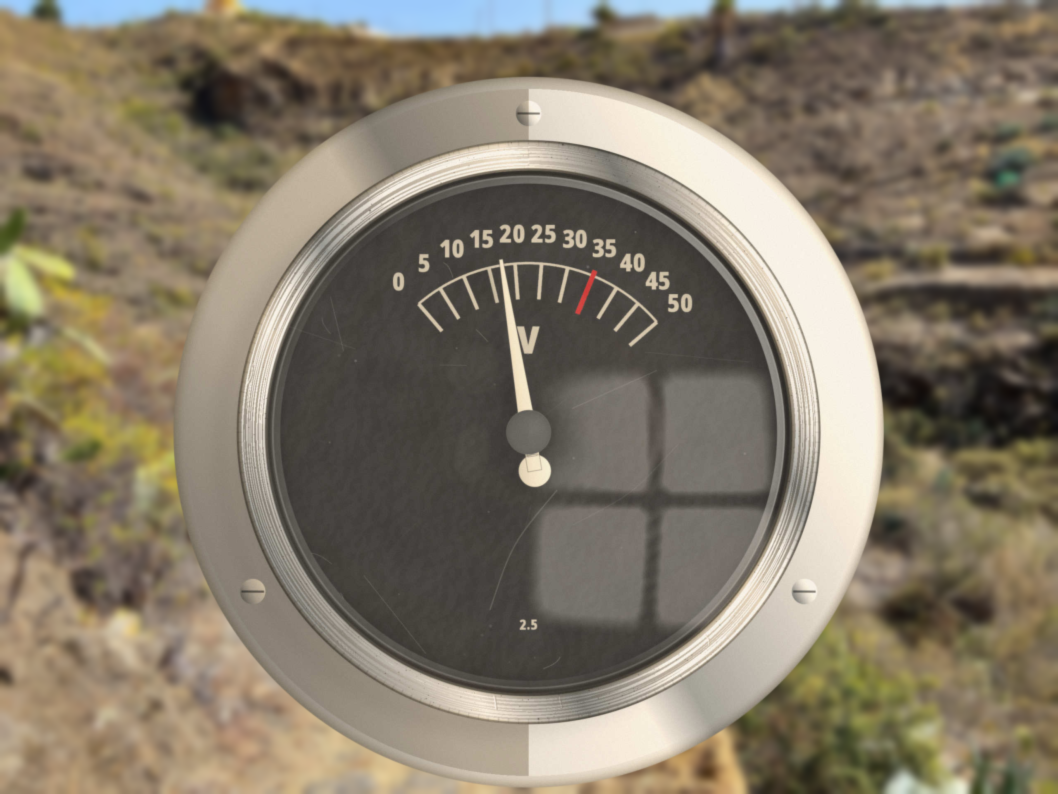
17.5 V
